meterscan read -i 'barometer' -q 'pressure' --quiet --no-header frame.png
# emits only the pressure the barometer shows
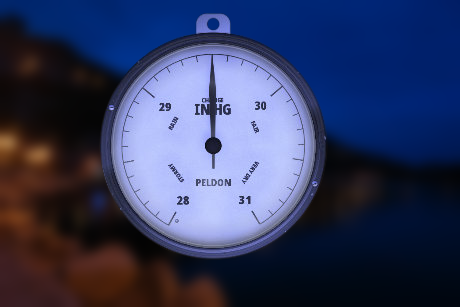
29.5 inHg
